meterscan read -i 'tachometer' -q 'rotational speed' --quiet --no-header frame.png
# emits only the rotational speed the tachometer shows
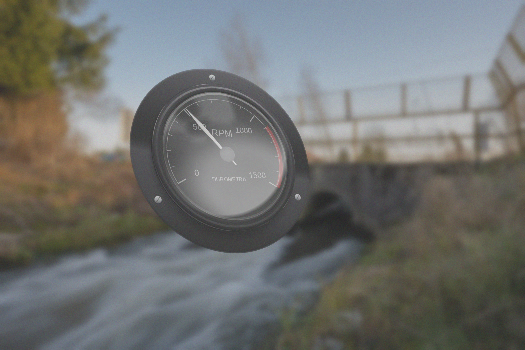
500 rpm
